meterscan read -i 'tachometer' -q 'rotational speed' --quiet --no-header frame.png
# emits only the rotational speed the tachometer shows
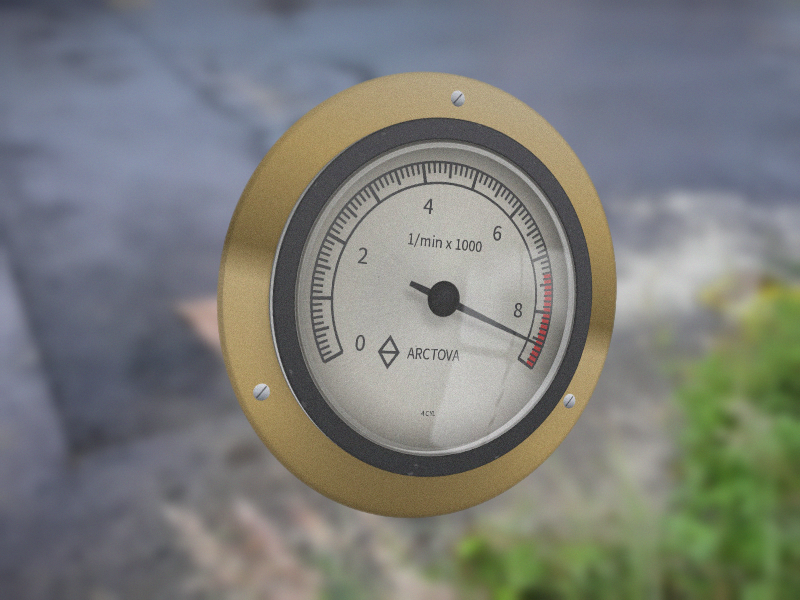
8600 rpm
